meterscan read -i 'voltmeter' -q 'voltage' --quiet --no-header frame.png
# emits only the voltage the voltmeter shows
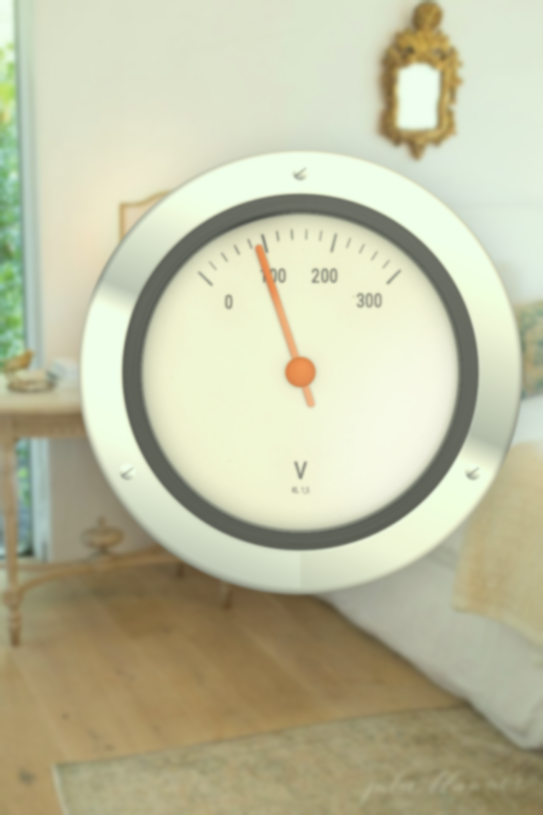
90 V
